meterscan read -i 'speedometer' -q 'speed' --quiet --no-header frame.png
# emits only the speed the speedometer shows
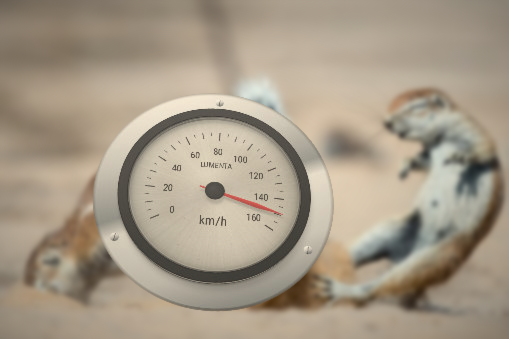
150 km/h
